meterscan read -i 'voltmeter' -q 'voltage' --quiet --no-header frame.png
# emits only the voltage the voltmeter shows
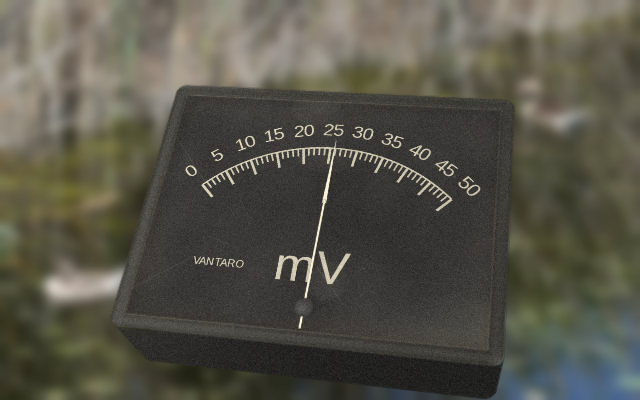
26 mV
